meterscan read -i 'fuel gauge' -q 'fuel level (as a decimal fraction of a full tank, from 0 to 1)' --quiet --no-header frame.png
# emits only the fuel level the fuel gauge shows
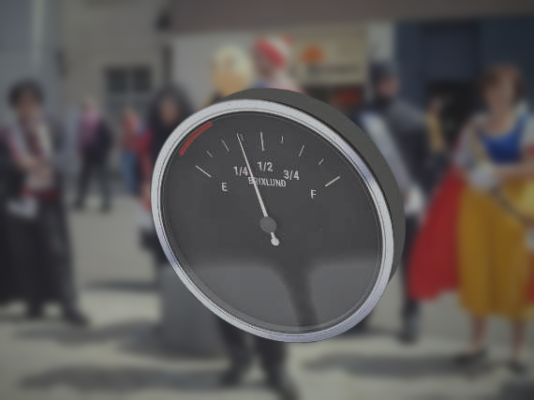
0.375
